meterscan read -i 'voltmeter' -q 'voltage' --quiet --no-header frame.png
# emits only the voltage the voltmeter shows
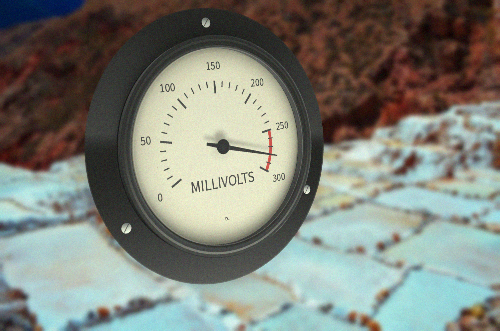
280 mV
